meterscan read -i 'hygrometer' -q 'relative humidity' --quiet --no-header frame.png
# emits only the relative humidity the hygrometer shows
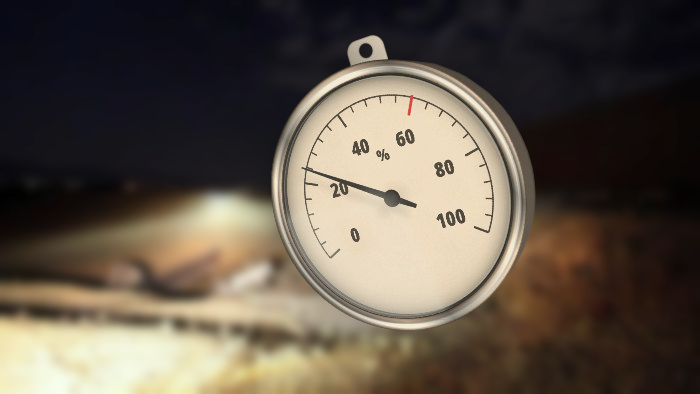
24 %
